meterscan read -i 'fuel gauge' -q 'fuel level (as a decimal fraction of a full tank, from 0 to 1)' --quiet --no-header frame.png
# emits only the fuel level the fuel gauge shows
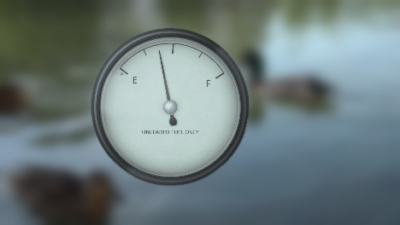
0.375
